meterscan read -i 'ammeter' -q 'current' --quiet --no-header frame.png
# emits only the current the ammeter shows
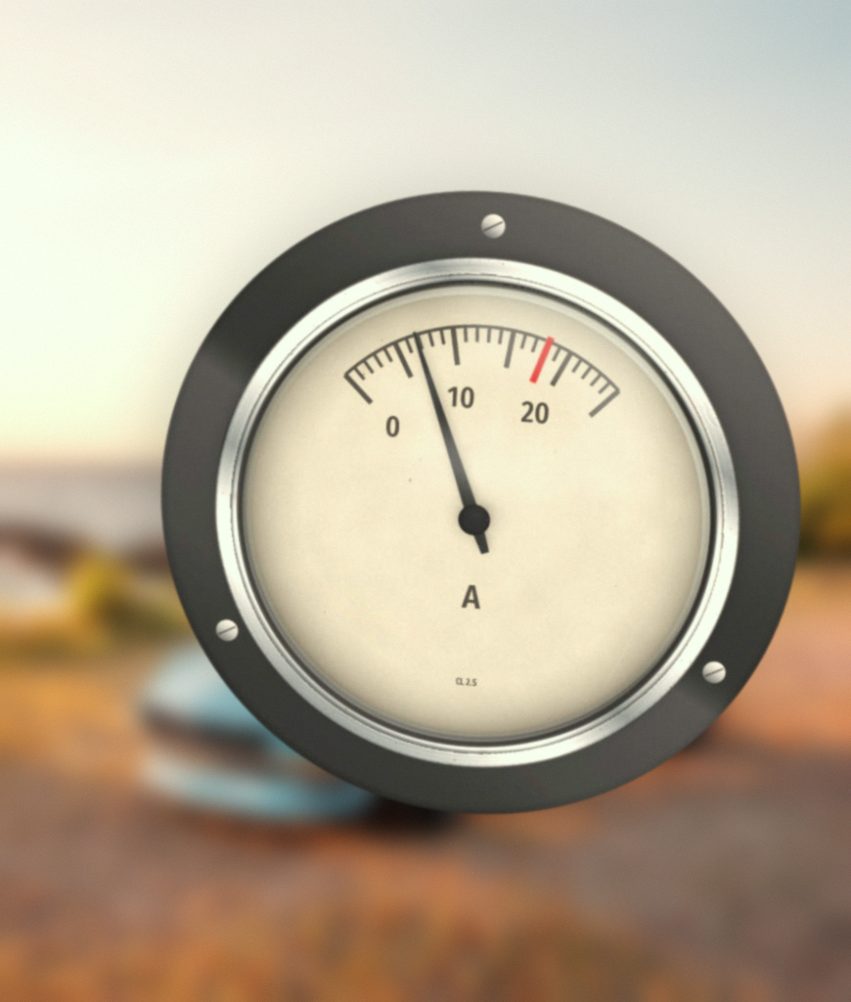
7 A
